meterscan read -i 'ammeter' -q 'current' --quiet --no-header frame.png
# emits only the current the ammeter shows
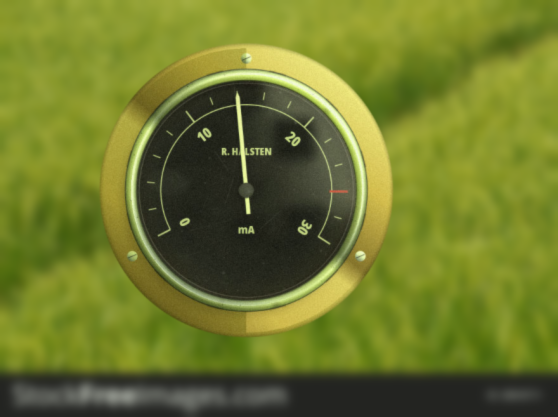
14 mA
